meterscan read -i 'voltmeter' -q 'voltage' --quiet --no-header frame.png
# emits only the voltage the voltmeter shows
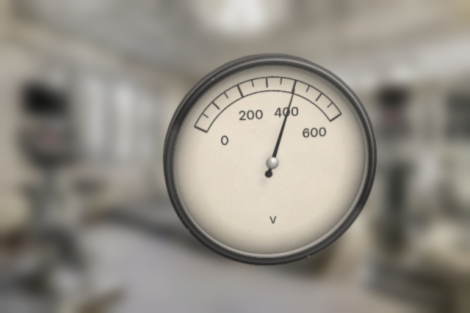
400 V
